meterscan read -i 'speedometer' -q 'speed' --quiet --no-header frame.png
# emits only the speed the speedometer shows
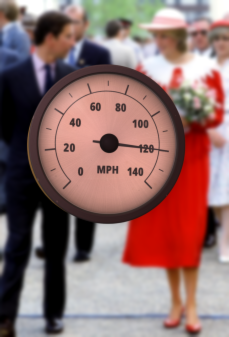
120 mph
